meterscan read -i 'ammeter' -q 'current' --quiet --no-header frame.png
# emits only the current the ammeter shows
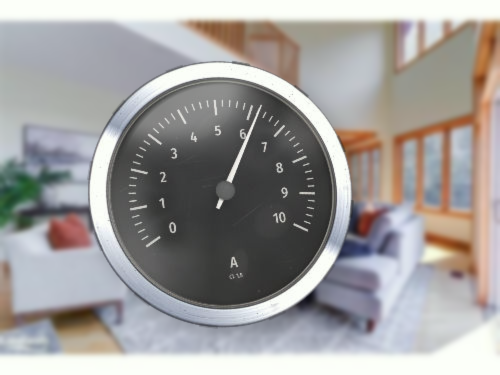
6.2 A
